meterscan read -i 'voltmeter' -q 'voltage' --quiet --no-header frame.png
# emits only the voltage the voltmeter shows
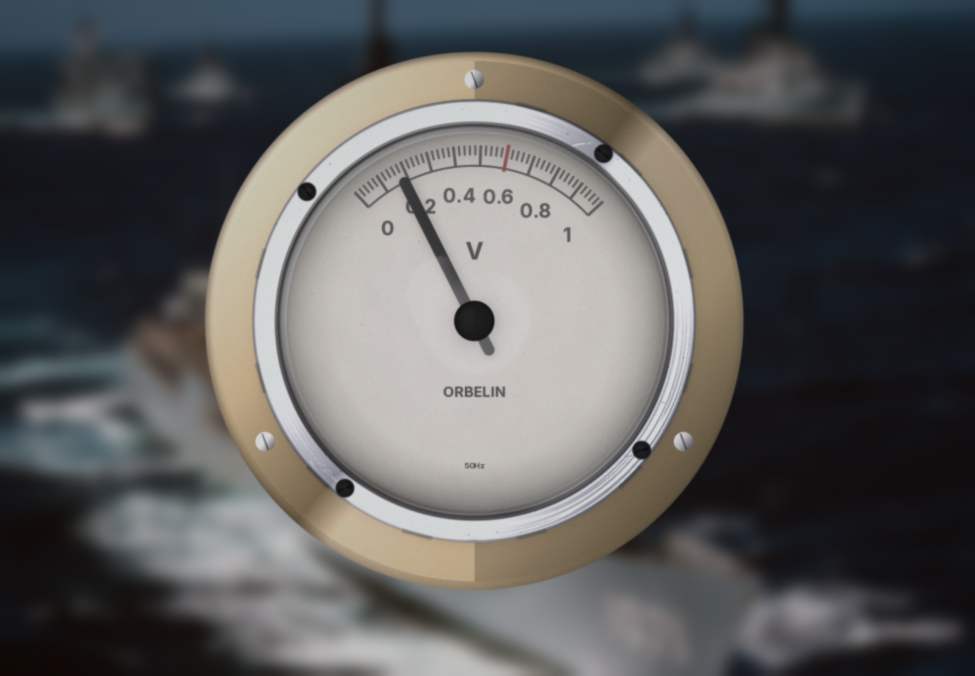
0.18 V
